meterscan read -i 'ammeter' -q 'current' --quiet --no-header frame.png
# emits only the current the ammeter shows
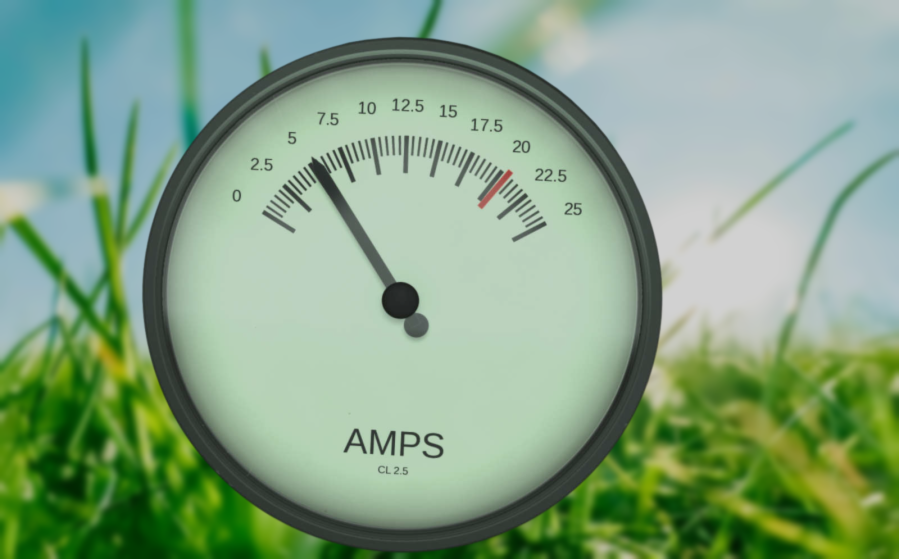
5.5 A
